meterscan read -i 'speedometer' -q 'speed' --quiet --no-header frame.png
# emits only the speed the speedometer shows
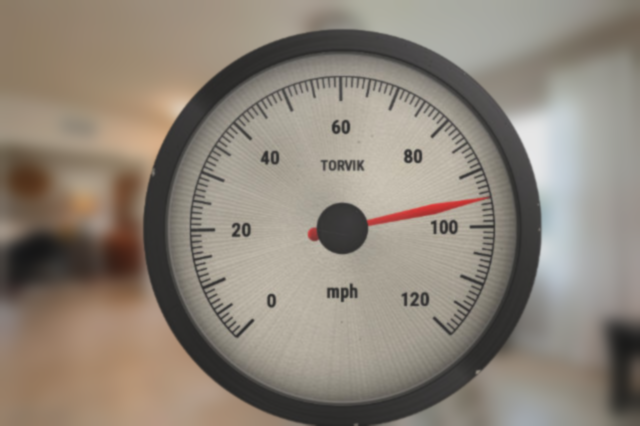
95 mph
